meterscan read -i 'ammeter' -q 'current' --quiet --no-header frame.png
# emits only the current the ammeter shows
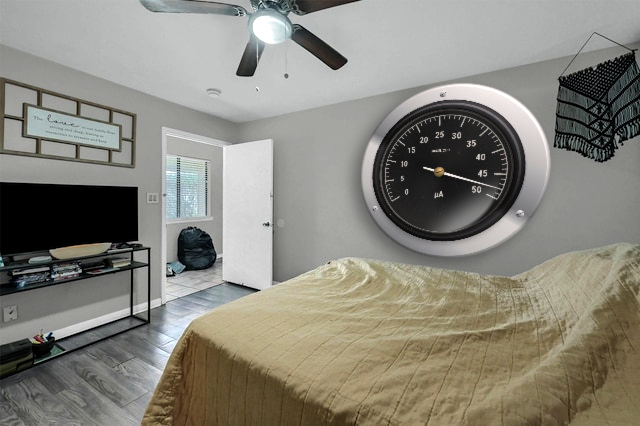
48 µA
